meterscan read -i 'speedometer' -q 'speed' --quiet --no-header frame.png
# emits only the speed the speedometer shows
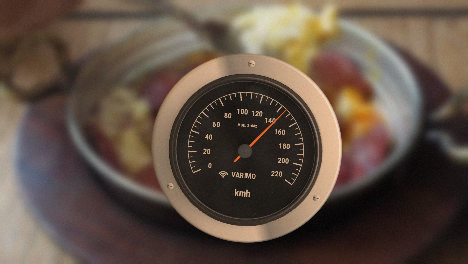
145 km/h
